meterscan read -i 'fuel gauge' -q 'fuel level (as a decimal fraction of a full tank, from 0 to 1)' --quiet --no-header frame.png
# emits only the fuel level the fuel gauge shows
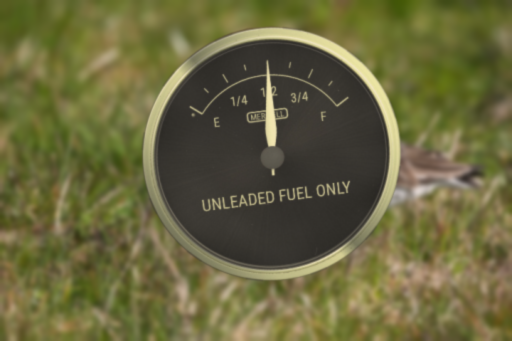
0.5
